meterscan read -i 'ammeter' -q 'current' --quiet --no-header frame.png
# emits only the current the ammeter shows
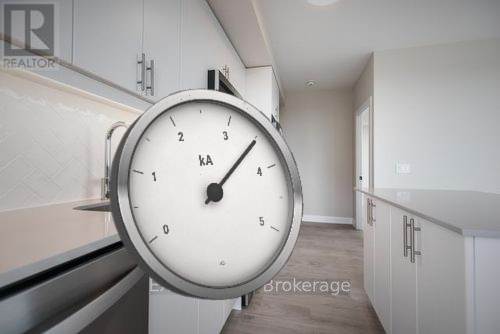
3.5 kA
